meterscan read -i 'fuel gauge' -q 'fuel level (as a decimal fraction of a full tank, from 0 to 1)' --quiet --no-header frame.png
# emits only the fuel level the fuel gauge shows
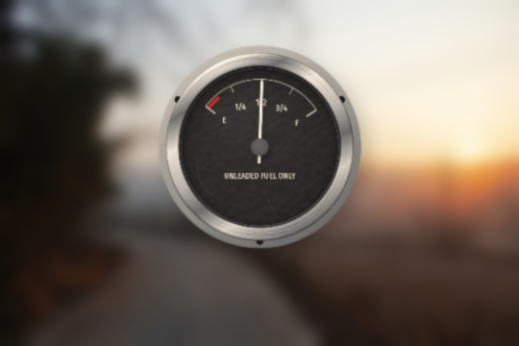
0.5
